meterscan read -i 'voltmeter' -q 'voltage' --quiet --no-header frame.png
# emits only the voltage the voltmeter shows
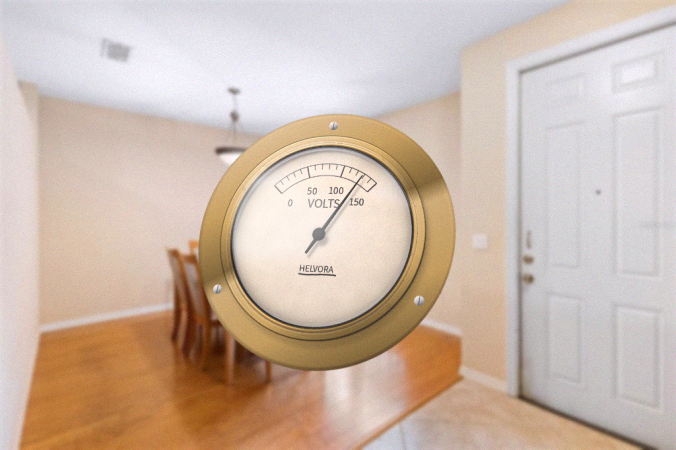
130 V
